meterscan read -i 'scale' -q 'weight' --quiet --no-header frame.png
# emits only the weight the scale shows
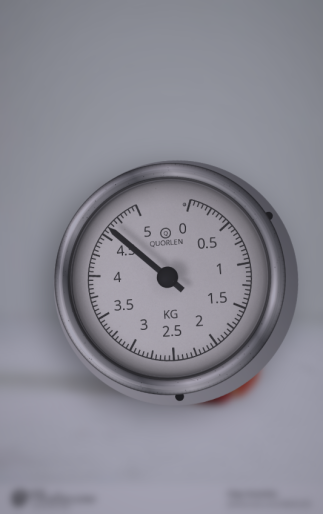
4.6 kg
